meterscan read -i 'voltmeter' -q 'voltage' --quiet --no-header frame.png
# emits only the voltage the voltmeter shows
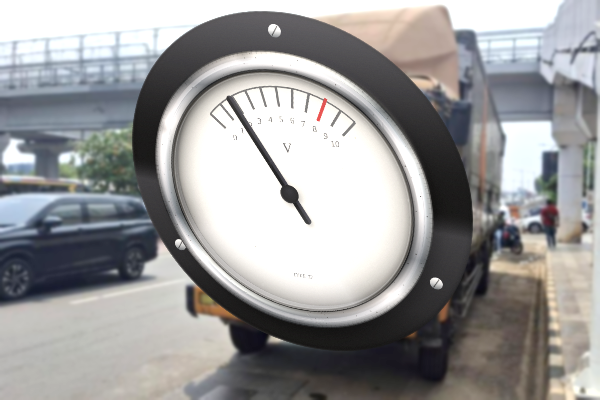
2 V
